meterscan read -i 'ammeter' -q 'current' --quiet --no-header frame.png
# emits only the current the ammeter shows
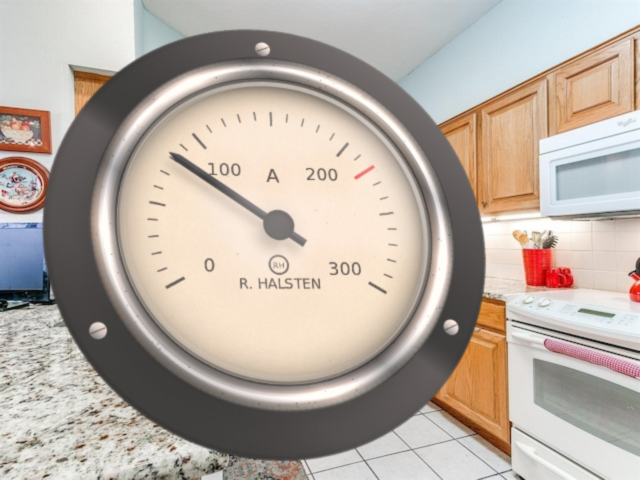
80 A
